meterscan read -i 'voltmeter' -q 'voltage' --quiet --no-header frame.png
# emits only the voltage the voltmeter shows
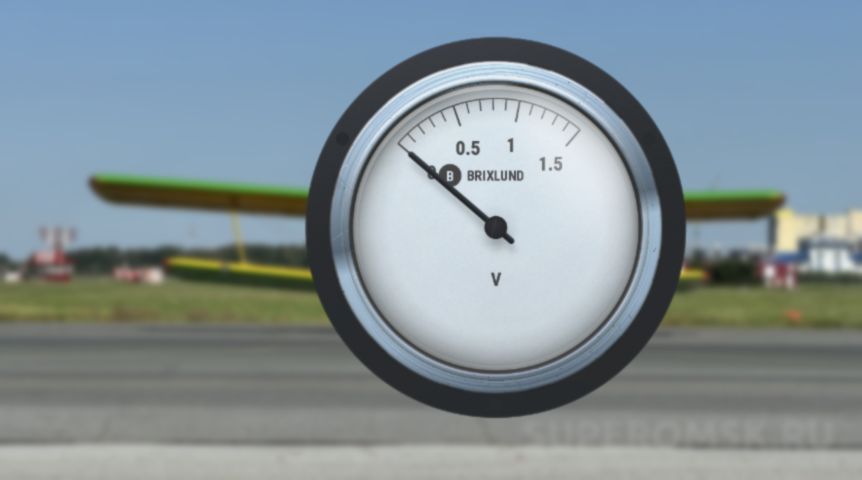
0 V
